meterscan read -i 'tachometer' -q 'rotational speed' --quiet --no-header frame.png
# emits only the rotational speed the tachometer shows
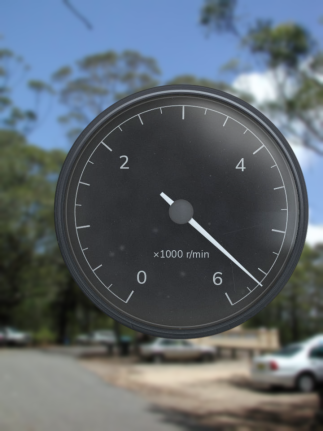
5625 rpm
